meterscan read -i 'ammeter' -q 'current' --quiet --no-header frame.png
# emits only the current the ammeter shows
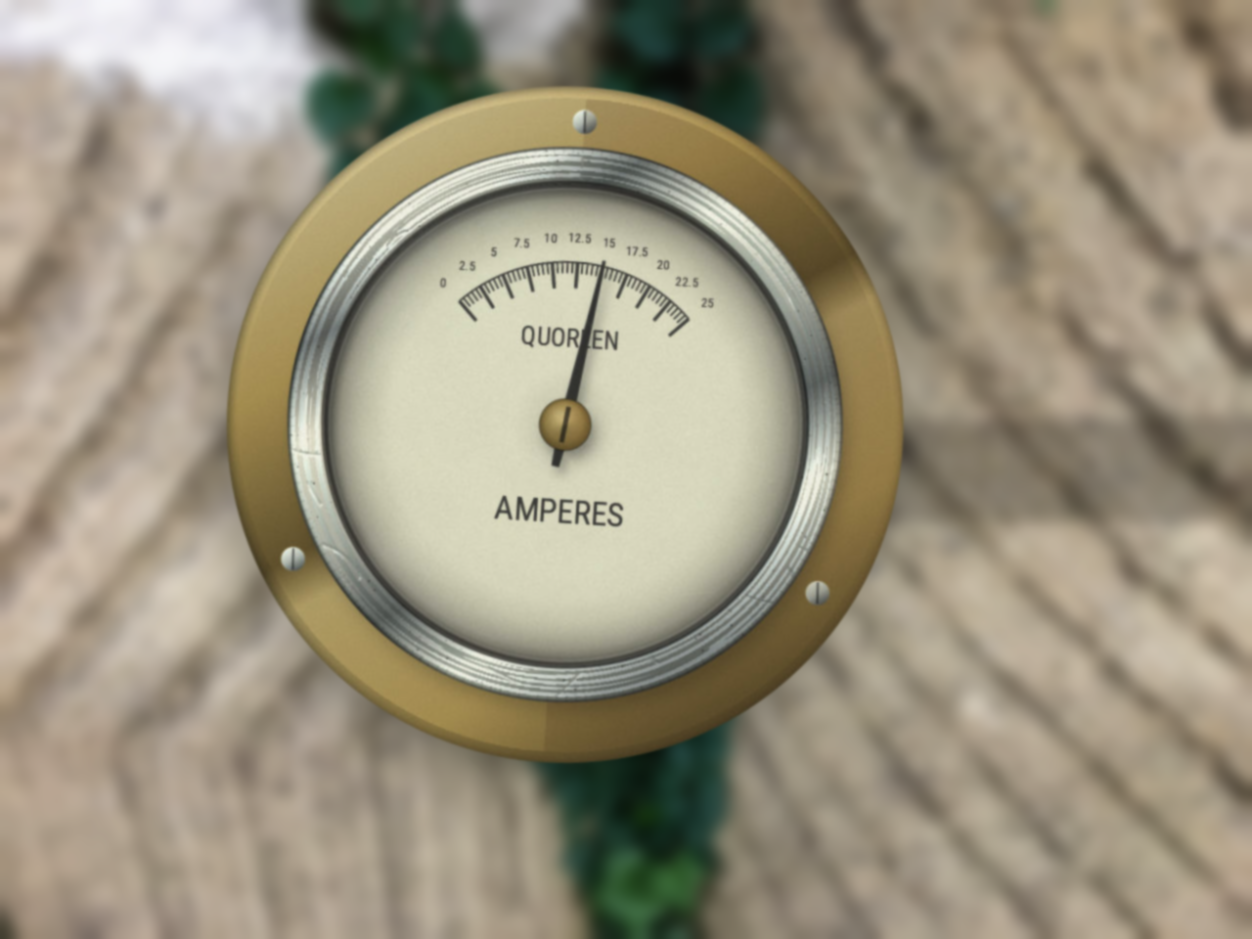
15 A
